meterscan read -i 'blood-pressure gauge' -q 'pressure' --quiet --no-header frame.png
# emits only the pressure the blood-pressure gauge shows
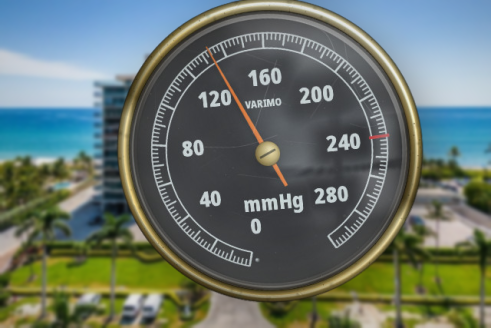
134 mmHg
